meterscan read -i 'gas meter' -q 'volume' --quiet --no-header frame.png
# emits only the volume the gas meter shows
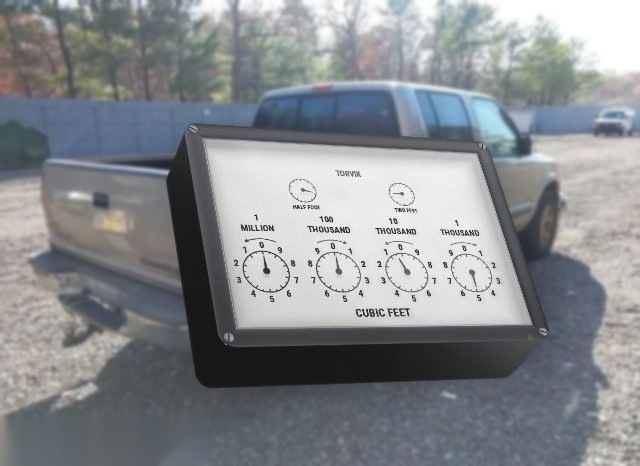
500 ft³
